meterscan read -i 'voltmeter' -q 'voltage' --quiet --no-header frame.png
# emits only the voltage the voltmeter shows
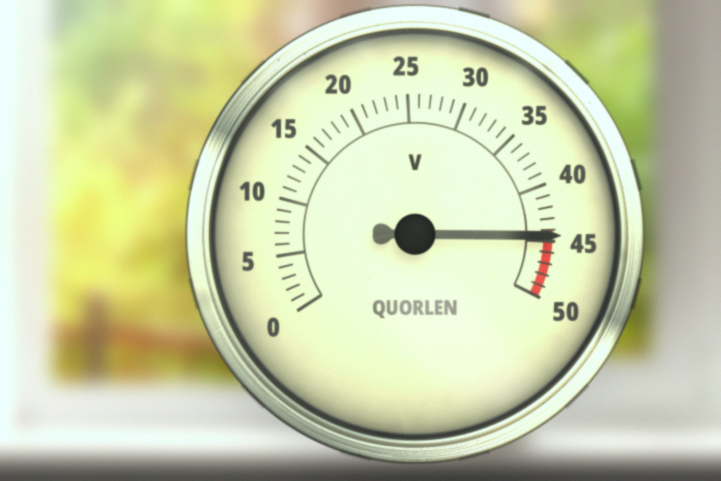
44.5 V
